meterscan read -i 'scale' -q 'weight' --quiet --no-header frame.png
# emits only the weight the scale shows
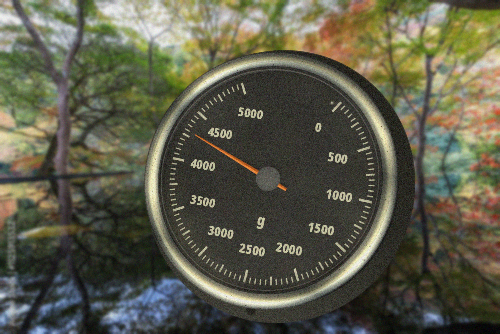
4300 g
